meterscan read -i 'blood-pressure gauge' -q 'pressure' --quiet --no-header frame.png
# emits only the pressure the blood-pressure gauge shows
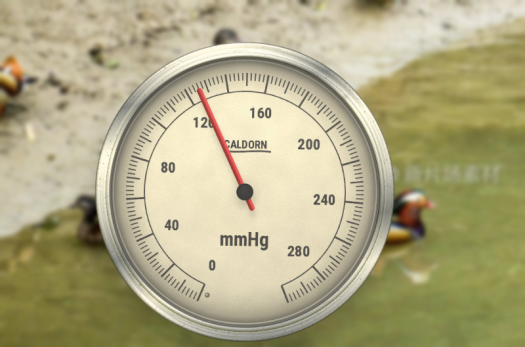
126 mmHg
